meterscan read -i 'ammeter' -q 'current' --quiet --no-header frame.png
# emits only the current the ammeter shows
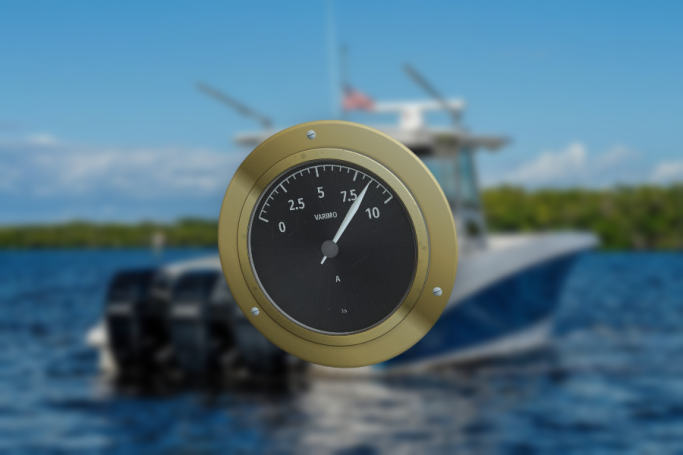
8.5 A
